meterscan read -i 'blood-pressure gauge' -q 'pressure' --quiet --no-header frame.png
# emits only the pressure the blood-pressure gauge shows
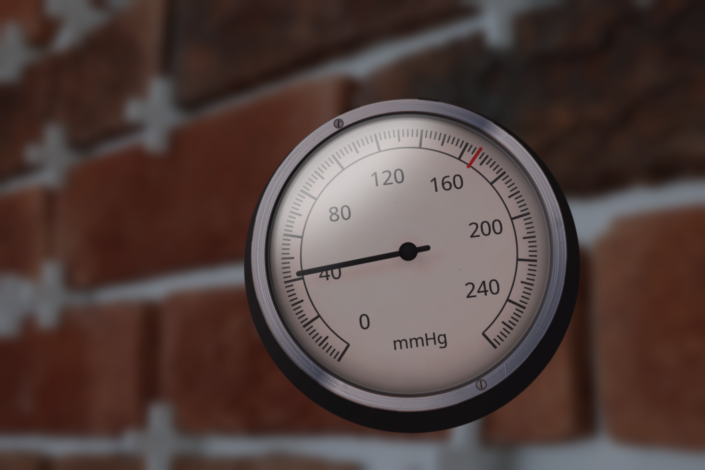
42 mmHg
